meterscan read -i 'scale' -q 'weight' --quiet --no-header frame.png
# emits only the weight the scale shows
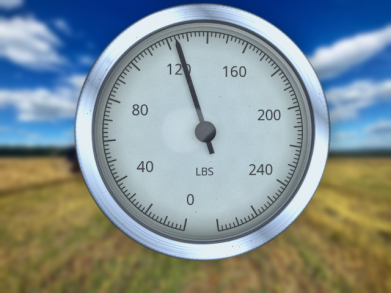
124 lb
